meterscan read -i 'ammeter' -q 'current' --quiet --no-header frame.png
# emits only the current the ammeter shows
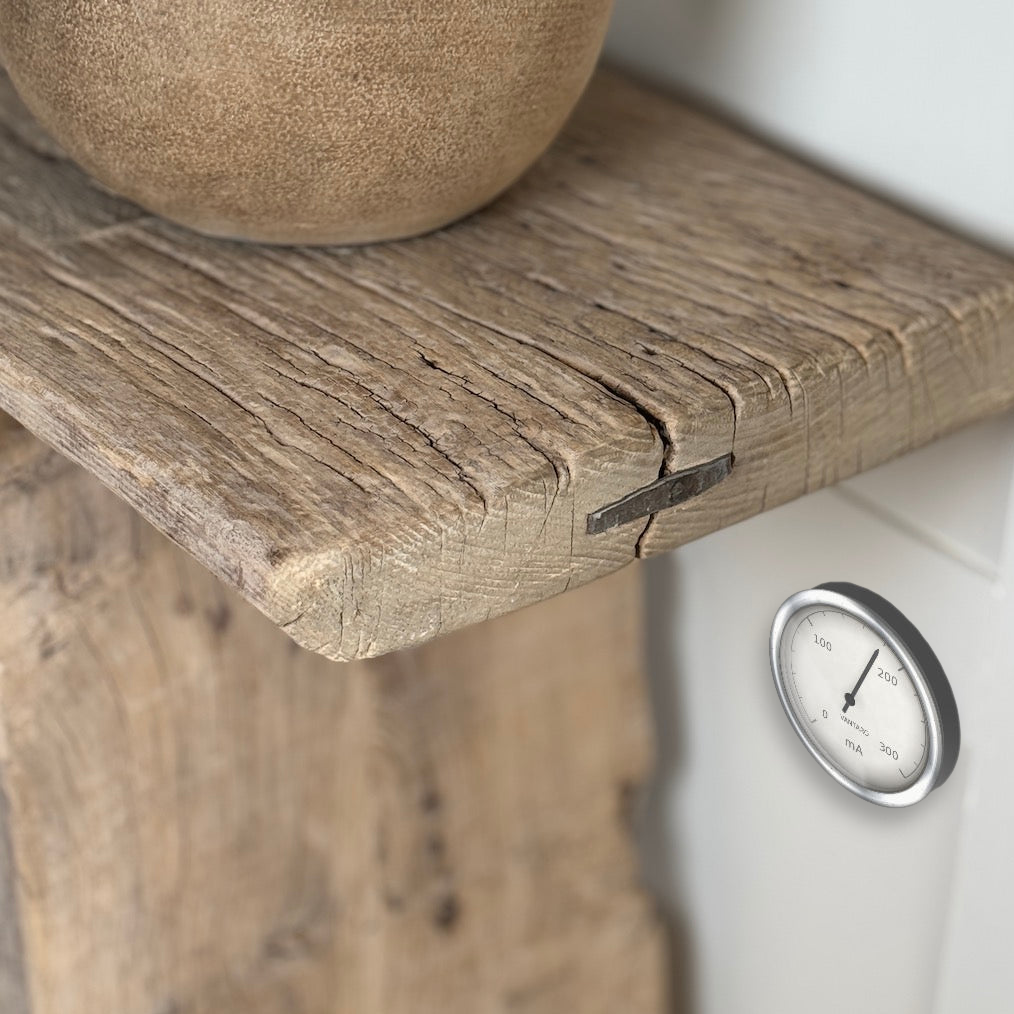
180 mA
